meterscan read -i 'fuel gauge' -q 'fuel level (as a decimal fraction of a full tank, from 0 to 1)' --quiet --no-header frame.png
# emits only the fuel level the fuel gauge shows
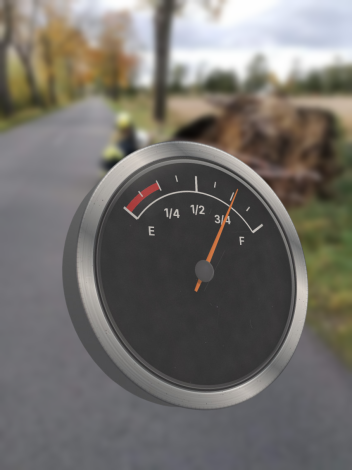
0.75
